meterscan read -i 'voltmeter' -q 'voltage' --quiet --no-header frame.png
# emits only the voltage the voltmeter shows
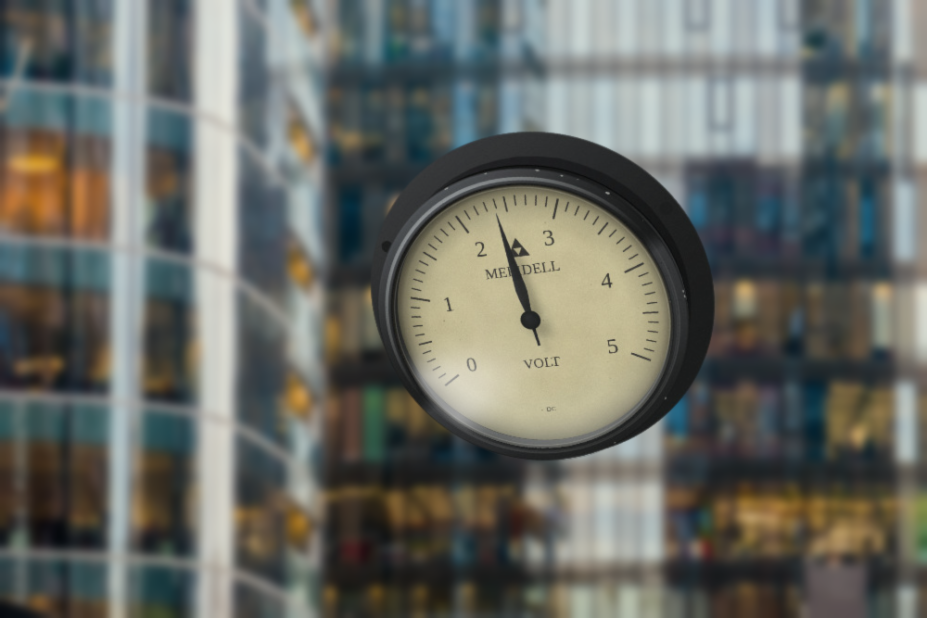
2.4 V
